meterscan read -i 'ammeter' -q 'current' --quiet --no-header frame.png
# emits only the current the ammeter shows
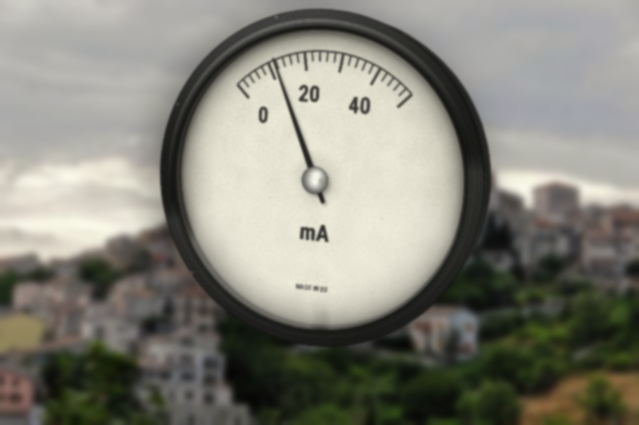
12 mA
